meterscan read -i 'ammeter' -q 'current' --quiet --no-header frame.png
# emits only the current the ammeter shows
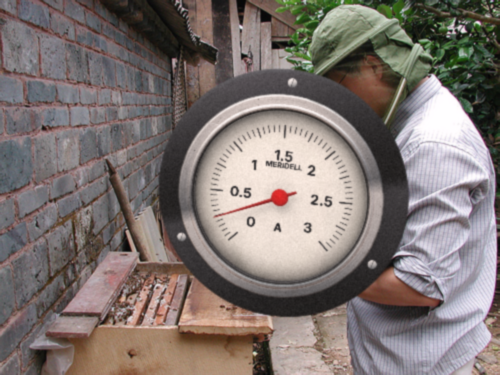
0.25 A
